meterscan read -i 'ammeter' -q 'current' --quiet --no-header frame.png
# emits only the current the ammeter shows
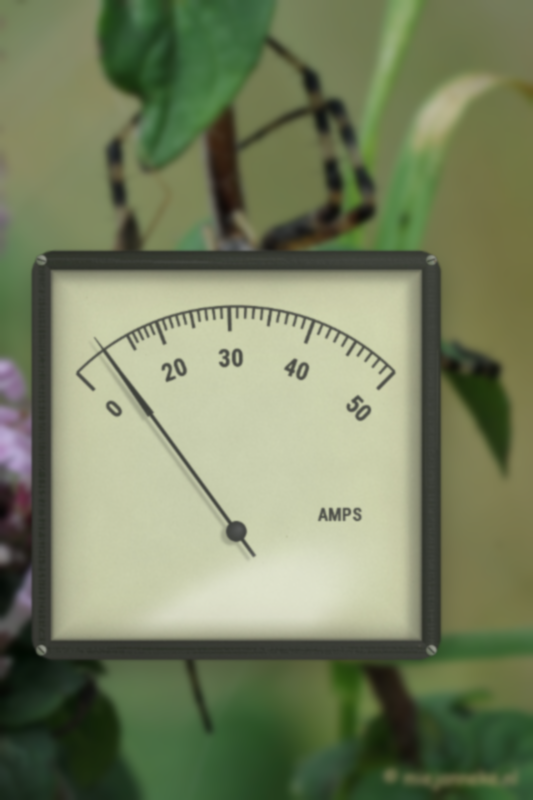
10 A
